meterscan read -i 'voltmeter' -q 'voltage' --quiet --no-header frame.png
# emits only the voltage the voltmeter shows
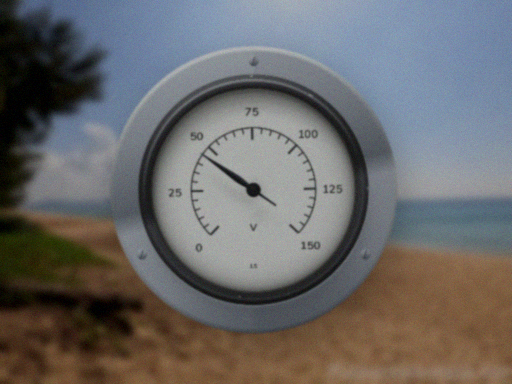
45 V
